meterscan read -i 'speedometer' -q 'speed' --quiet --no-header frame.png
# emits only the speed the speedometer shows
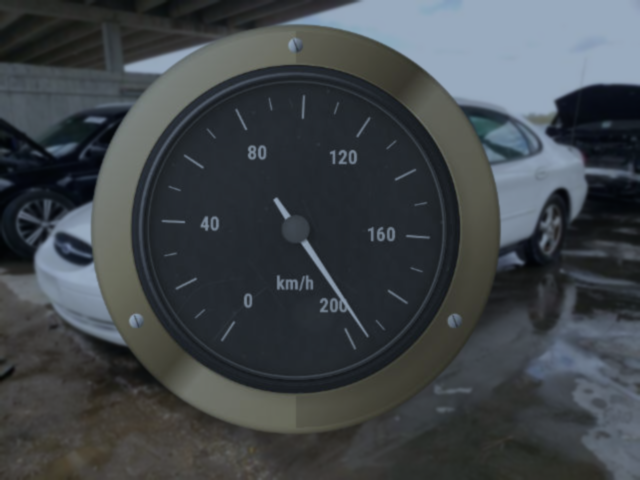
195 km/h
